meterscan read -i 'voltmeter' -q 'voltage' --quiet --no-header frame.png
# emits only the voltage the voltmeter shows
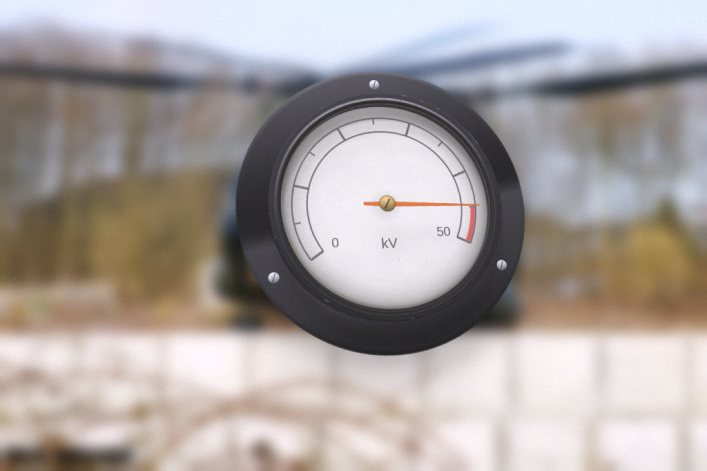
45 kV
